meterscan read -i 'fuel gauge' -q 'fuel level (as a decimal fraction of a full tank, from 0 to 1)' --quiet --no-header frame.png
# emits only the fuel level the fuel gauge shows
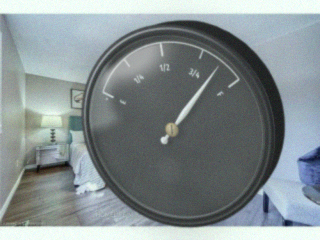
0.875
